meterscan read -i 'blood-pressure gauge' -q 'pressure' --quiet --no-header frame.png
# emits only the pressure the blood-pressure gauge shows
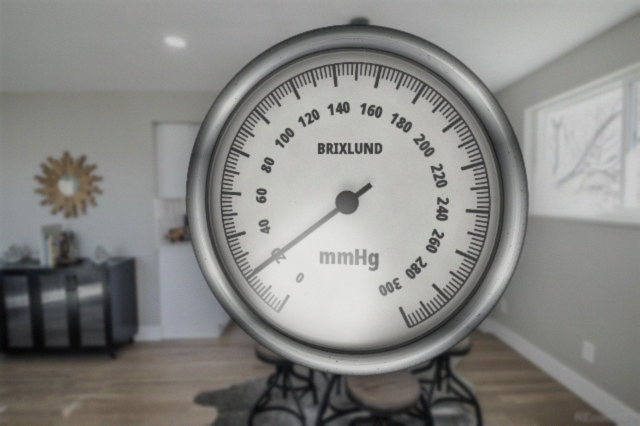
20 mmHg
